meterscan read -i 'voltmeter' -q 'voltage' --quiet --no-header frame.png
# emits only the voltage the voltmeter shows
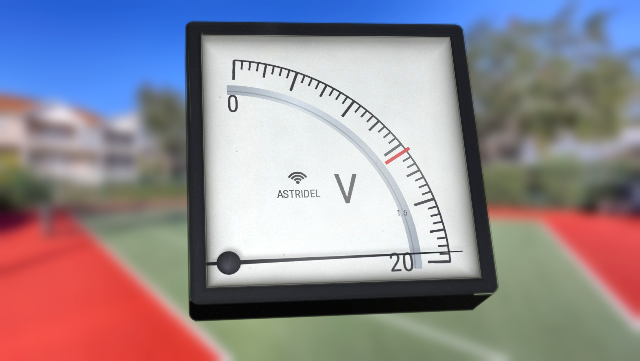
19.5 V
